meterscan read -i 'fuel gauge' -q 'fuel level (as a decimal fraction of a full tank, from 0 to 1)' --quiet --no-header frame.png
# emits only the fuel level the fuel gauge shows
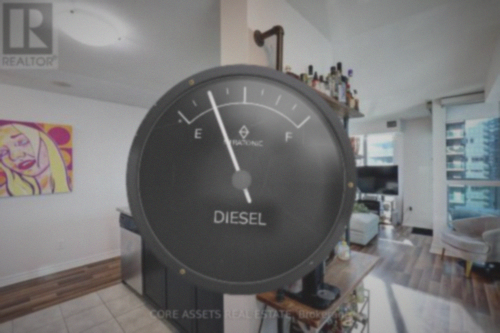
0.25
